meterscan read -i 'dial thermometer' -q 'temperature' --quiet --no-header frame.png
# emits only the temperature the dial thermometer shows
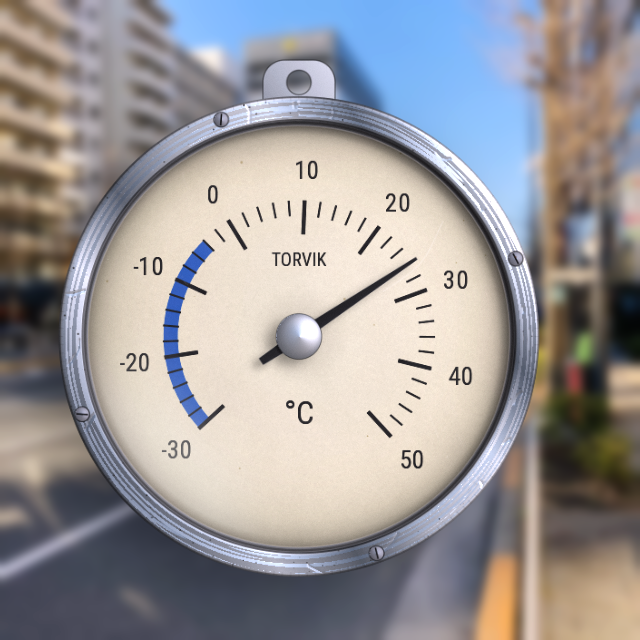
26 °C
